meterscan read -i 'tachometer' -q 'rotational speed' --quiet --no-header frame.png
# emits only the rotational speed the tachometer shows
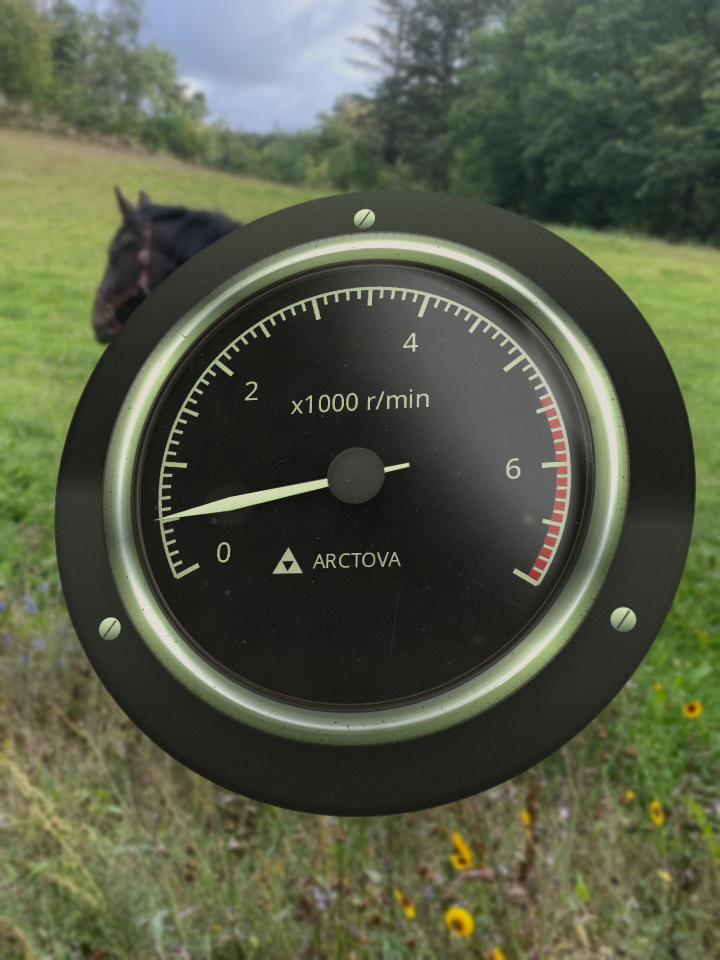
500 rpm
